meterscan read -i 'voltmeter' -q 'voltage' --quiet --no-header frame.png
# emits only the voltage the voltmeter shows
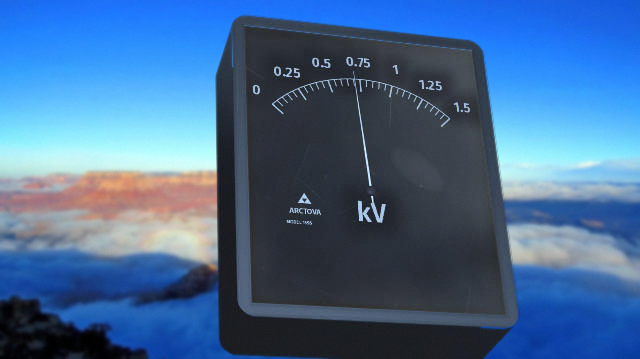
0.7 kV
